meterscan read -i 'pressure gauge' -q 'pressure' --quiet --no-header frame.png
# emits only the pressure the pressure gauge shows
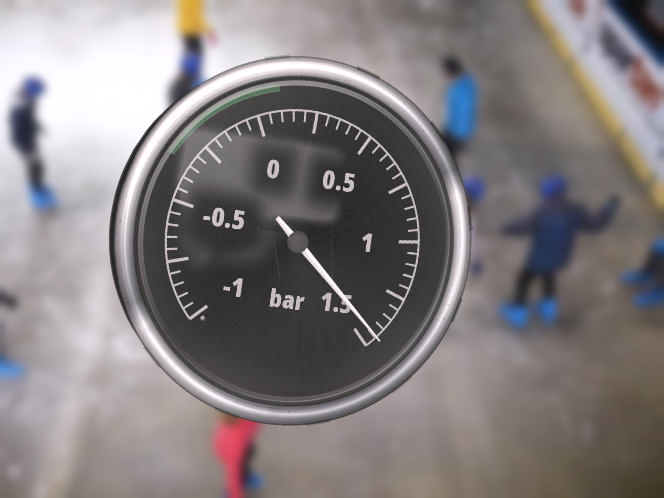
1.45 bar
